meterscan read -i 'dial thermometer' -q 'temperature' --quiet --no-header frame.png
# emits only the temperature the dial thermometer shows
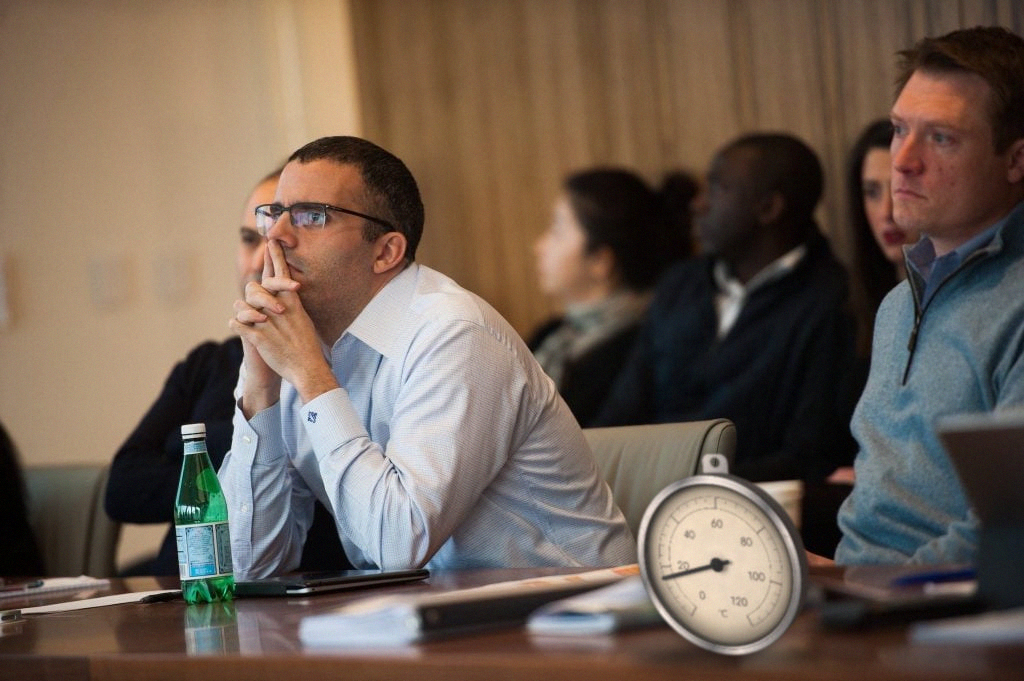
16 °C
